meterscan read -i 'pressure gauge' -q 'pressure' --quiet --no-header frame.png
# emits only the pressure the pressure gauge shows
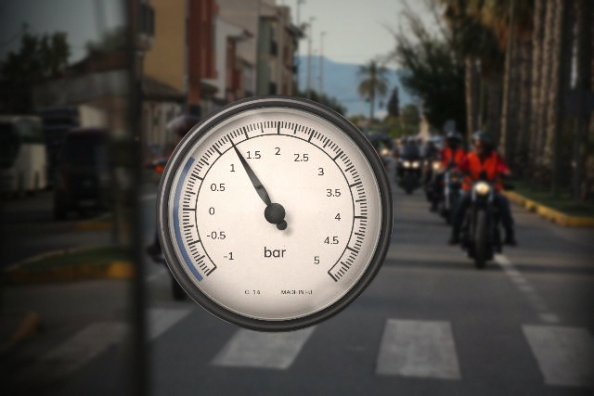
1.25 bar
